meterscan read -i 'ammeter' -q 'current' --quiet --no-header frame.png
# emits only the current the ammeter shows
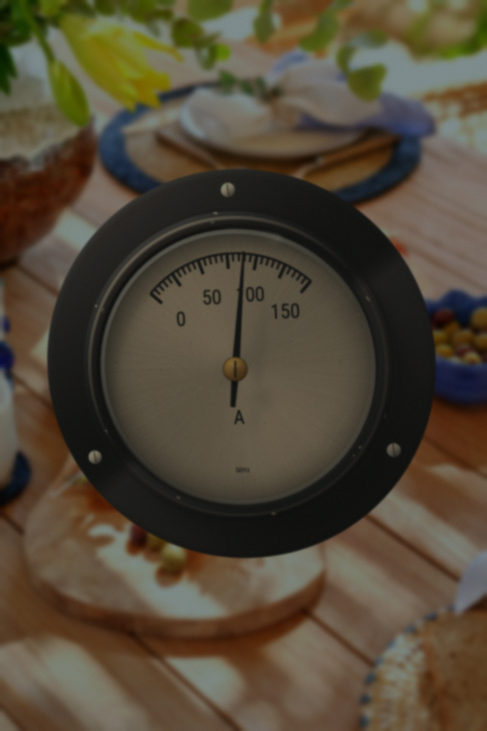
90 A
